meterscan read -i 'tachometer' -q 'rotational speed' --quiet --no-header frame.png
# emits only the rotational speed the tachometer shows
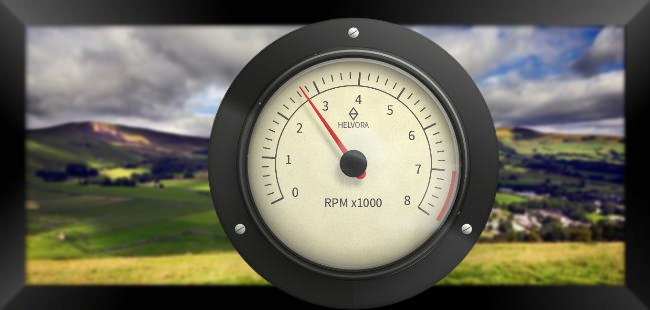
2700 rpm
